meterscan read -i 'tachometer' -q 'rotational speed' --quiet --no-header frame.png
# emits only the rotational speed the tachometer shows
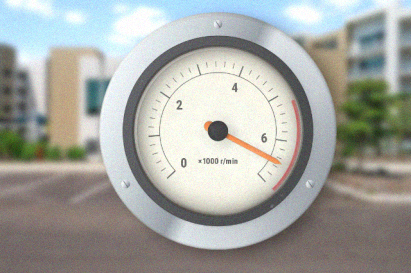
6500 rpm
